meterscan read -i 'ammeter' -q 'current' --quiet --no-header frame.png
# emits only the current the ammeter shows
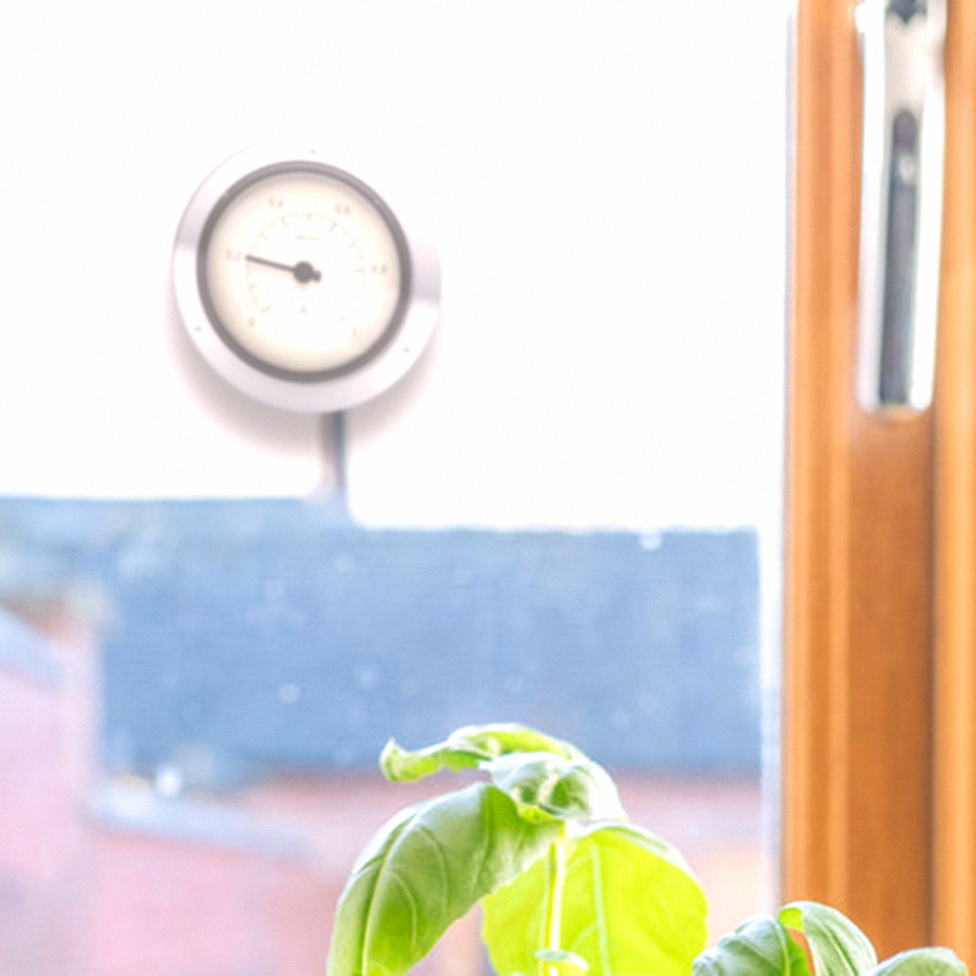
0.2 A
